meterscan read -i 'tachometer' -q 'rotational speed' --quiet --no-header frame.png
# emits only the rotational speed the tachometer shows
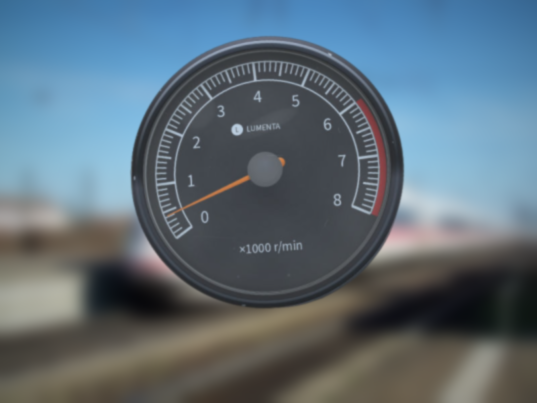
400 rpm
